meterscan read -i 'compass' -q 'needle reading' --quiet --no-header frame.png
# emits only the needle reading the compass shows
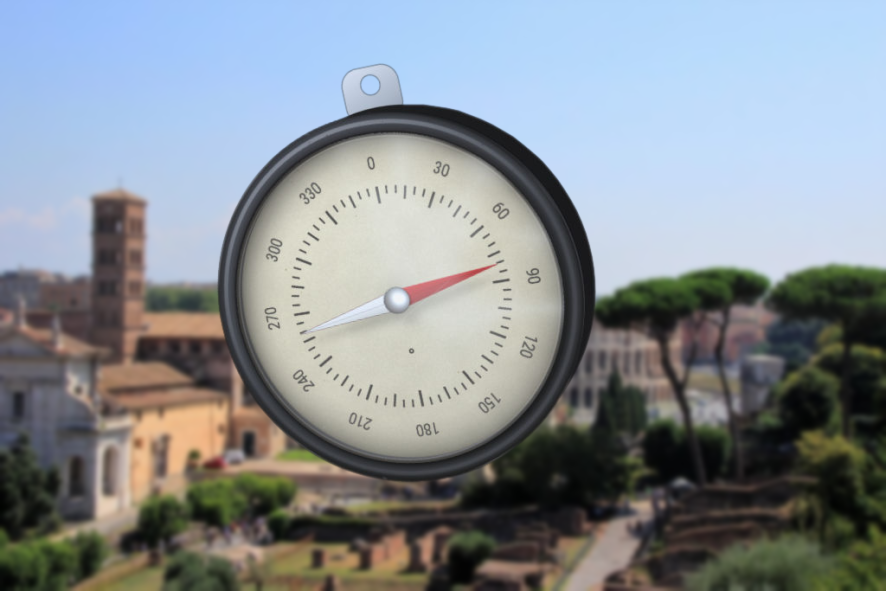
80 °
